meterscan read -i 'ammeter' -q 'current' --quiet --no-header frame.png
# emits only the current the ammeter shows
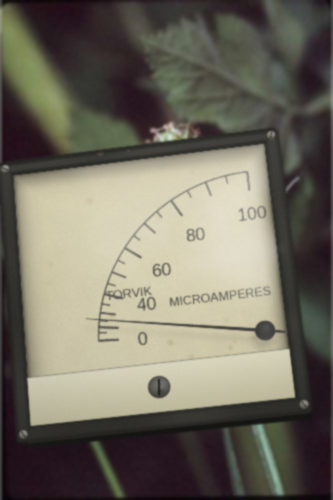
25 µA
